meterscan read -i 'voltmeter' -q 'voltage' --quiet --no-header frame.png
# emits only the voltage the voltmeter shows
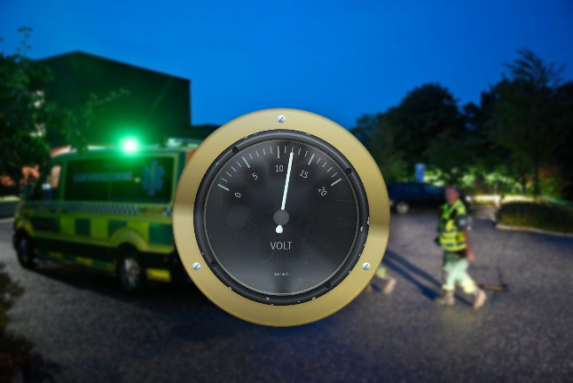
12 V
